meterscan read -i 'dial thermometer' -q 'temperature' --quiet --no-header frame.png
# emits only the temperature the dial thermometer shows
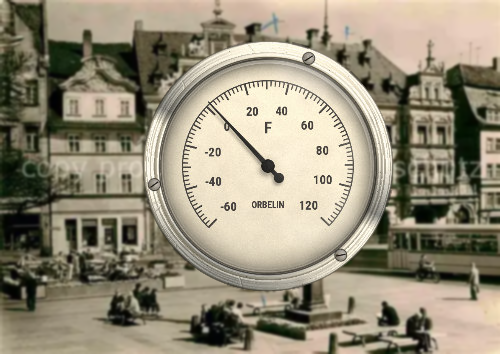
2 °F
